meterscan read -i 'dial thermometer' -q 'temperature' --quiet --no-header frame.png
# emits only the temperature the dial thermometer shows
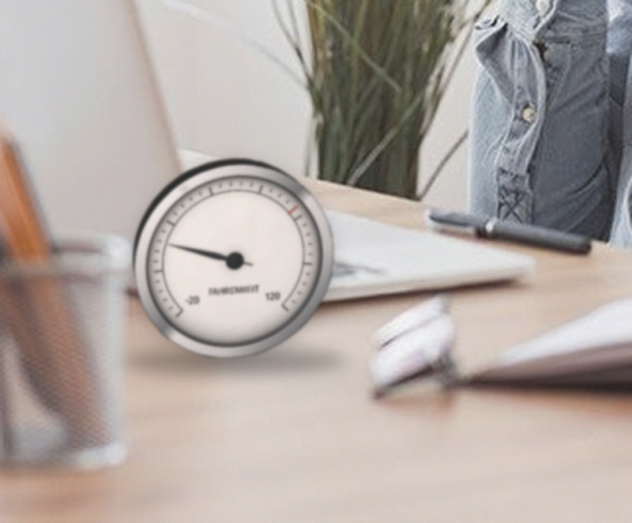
12 °F
